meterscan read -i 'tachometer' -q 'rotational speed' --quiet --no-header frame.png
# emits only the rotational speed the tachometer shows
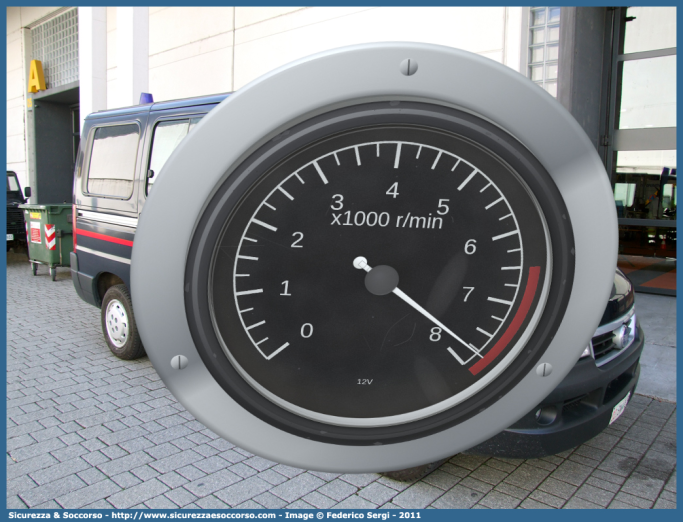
7750 rpm
